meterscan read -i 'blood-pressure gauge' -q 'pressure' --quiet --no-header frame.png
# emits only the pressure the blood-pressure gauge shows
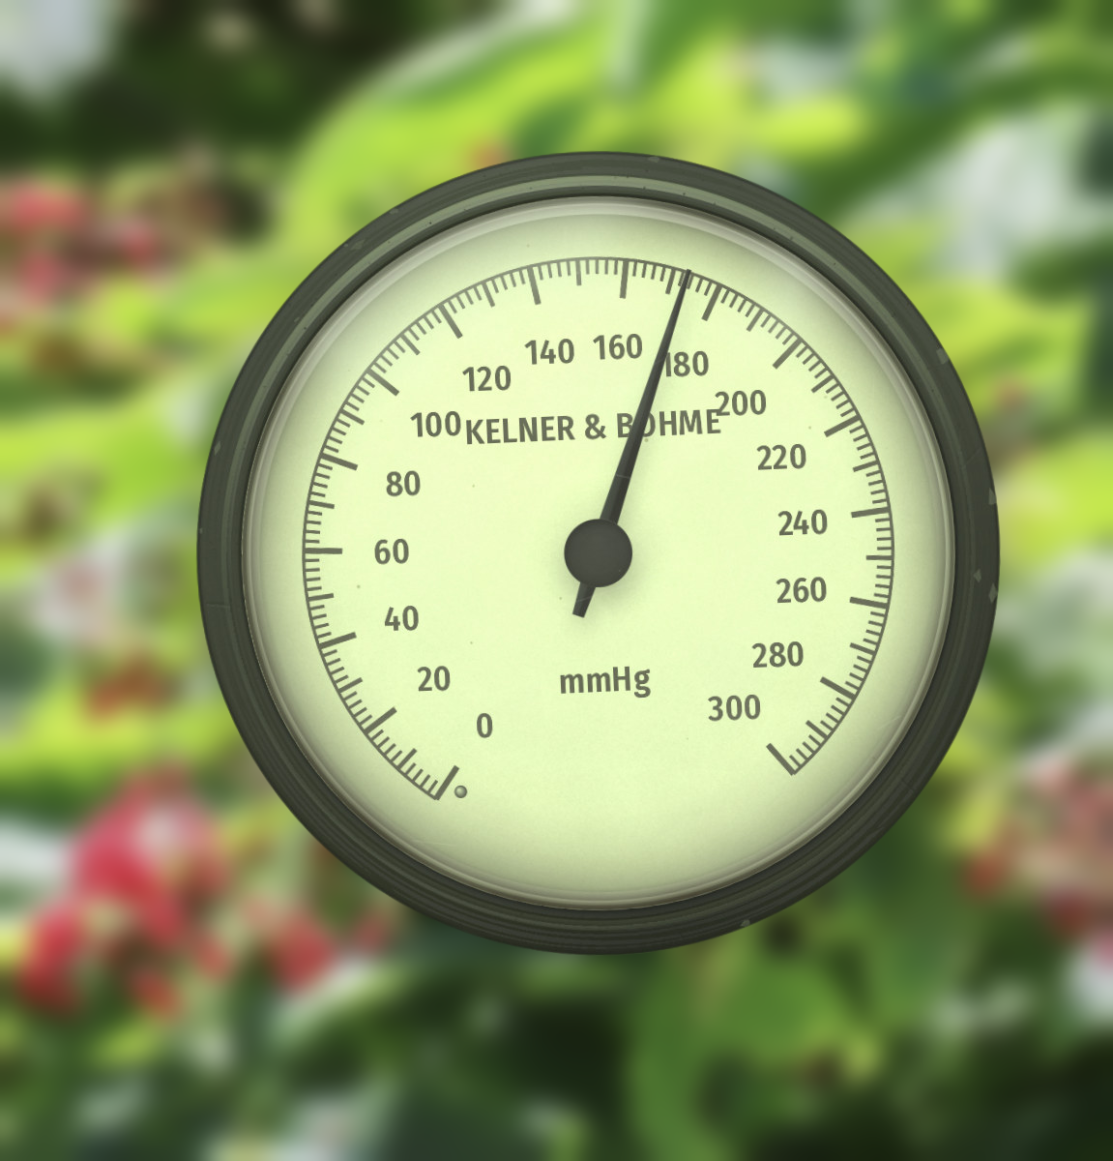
173 mmHg
